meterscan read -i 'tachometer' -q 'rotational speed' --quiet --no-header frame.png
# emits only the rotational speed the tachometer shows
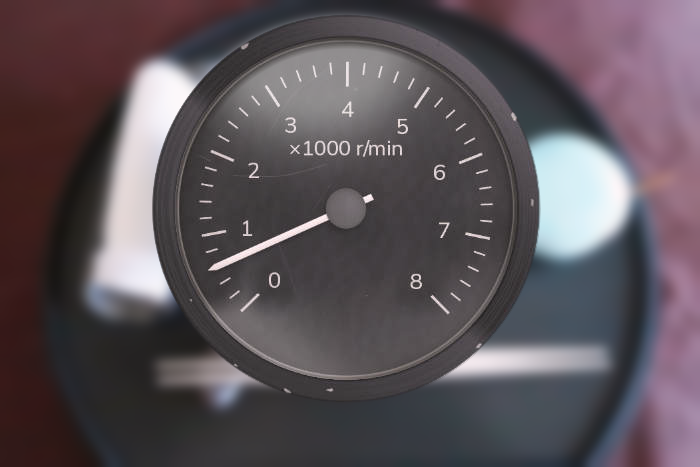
600 rpm
